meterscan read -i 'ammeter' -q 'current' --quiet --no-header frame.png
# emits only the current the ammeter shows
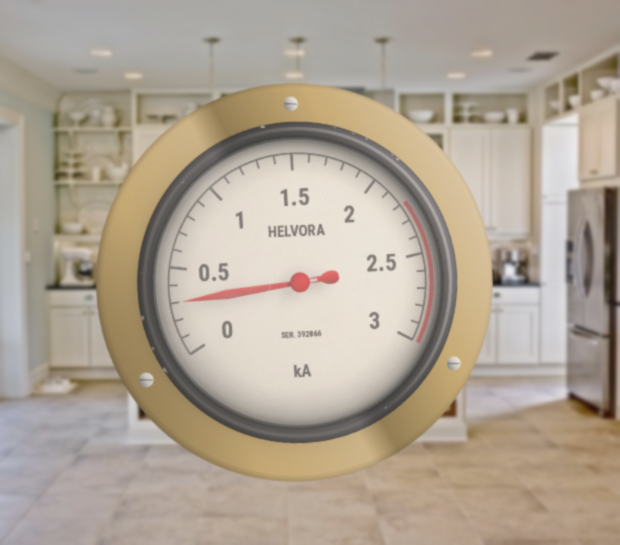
0.3 kA
